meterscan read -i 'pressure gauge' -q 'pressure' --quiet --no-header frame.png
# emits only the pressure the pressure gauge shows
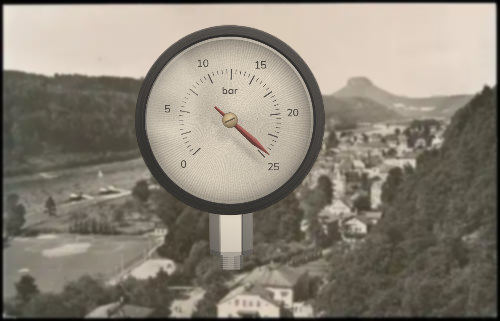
24.5 bar
